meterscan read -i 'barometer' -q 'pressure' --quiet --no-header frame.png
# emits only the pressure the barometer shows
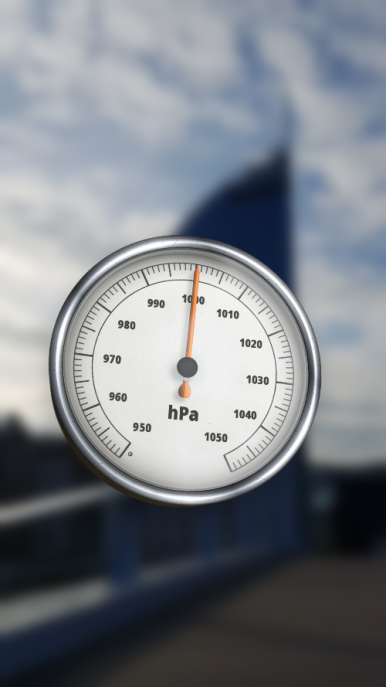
1000 hPa
